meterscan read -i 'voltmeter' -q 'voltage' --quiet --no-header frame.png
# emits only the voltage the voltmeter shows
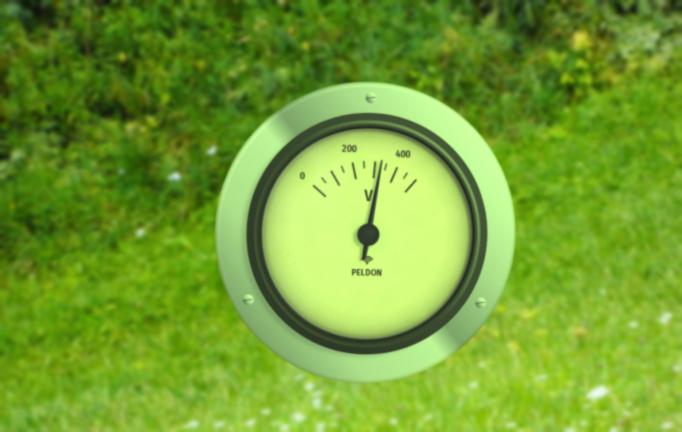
325 V
